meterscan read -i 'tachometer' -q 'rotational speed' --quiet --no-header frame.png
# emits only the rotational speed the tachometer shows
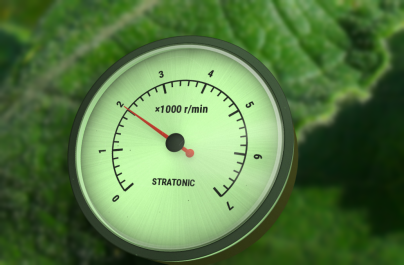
2000 rpm
